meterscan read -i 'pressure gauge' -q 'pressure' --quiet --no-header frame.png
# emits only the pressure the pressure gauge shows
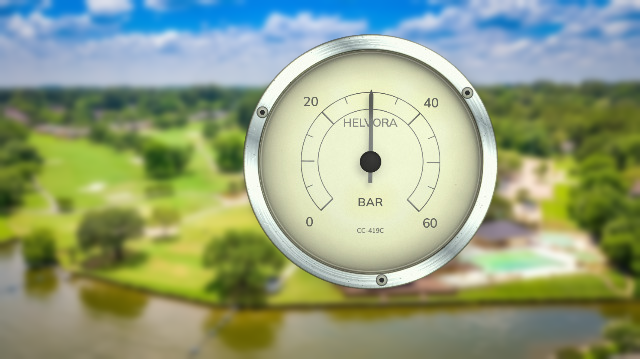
30 bar
